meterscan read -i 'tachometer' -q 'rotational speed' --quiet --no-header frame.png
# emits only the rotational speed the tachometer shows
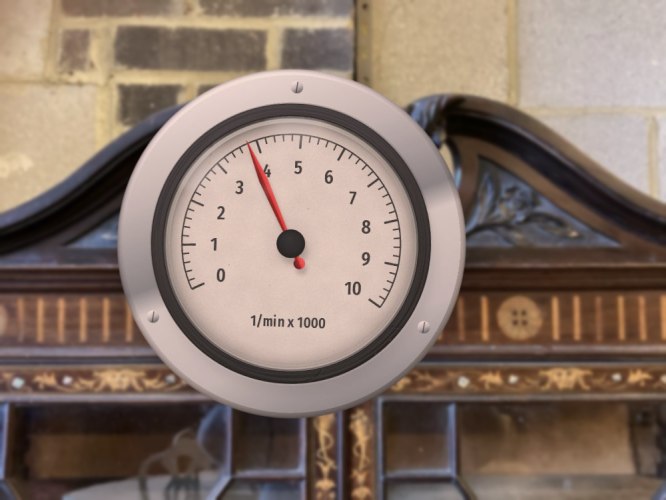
3800 rpm
